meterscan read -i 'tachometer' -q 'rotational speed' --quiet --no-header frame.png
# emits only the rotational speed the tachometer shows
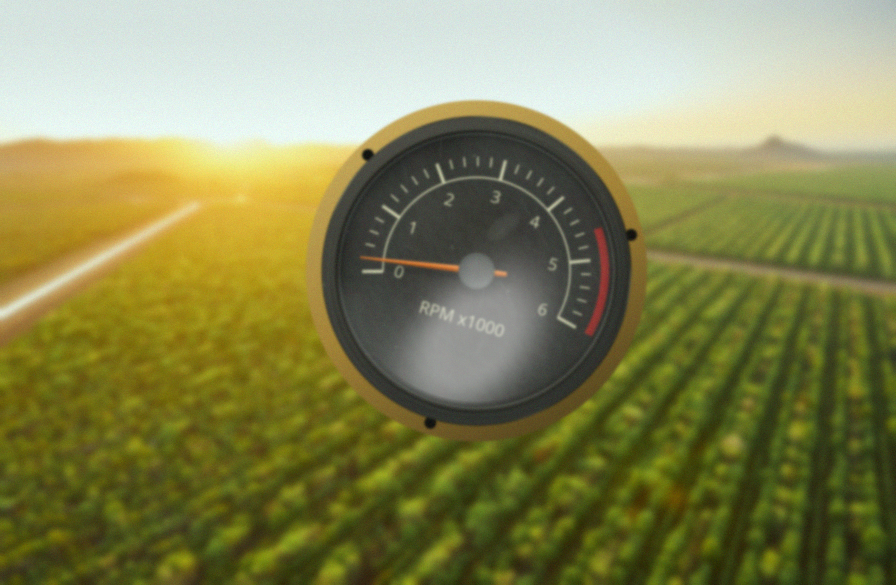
200 rpm
